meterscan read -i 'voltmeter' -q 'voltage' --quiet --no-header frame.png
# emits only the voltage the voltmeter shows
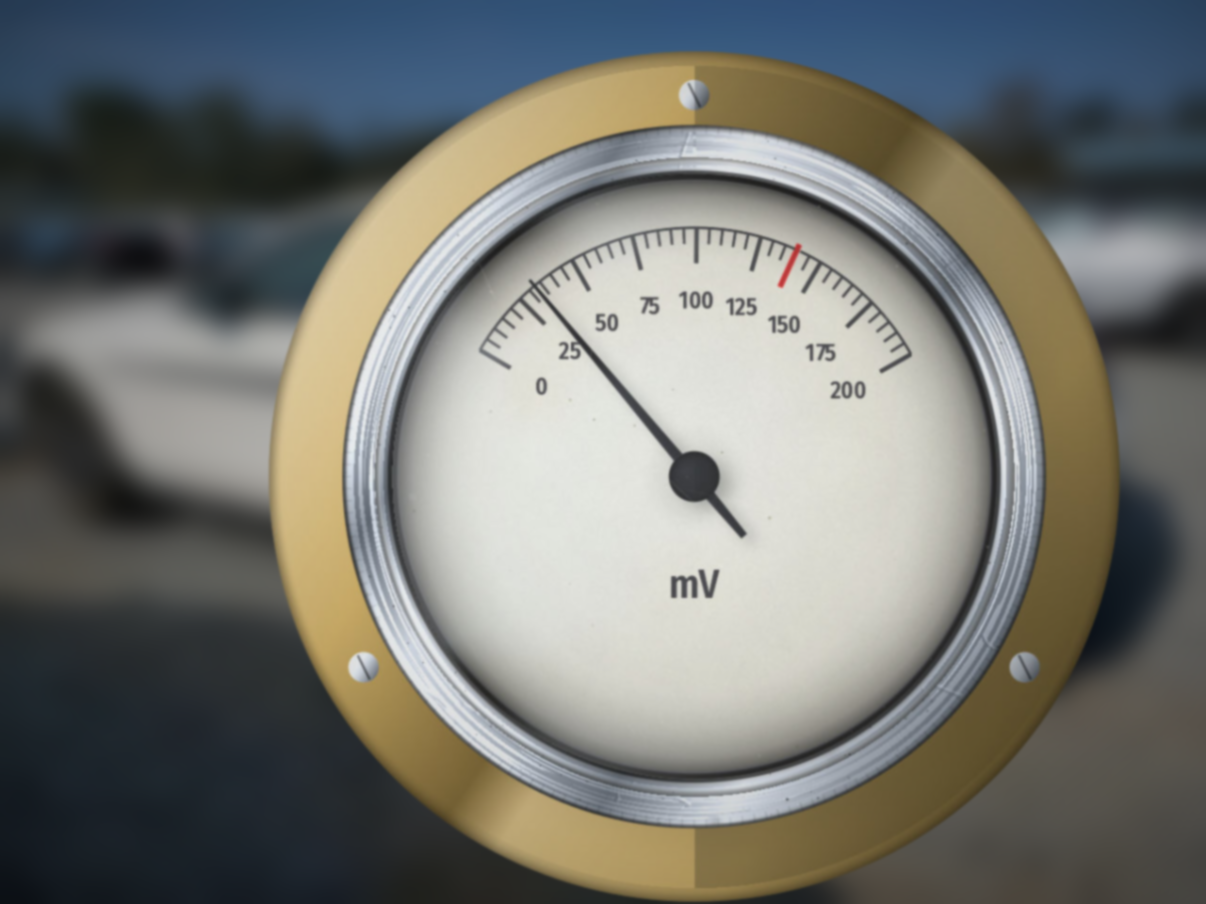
32.5 mV
